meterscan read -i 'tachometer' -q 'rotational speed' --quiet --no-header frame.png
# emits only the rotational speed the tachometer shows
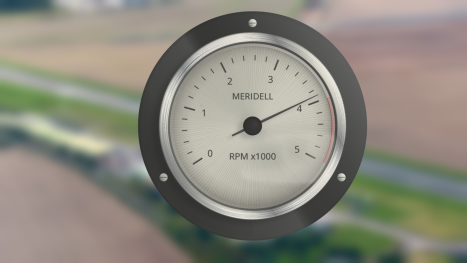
3900 rpm
